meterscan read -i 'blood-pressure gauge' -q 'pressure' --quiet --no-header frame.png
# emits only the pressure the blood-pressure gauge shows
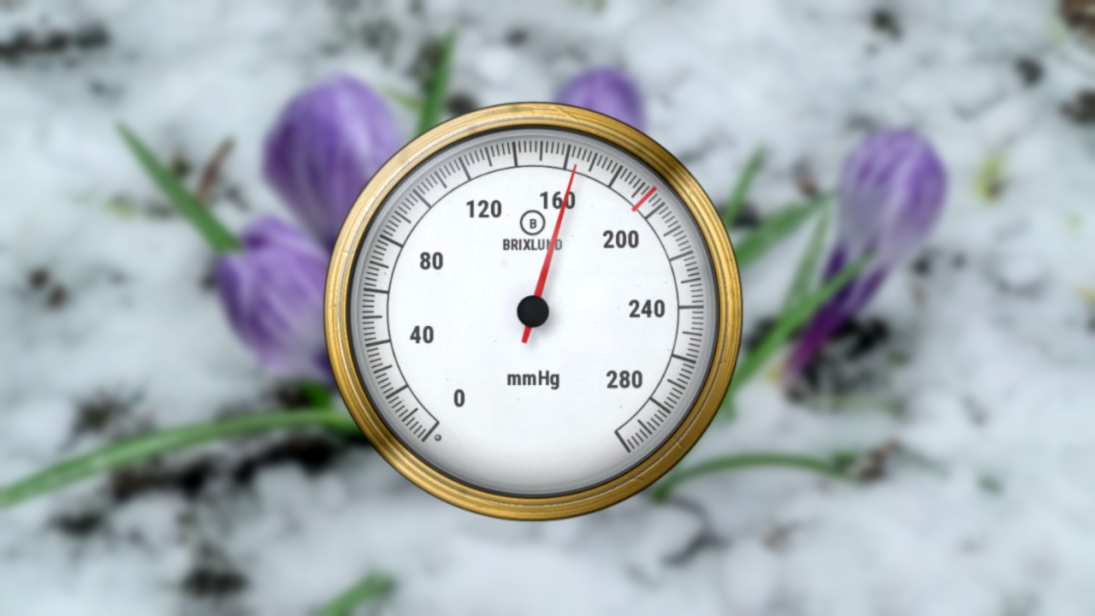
164 mmHg
